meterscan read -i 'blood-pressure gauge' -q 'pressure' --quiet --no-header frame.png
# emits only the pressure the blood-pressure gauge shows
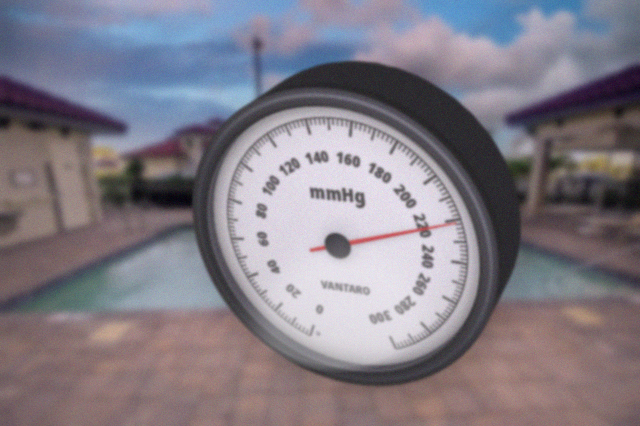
220 mmHg
